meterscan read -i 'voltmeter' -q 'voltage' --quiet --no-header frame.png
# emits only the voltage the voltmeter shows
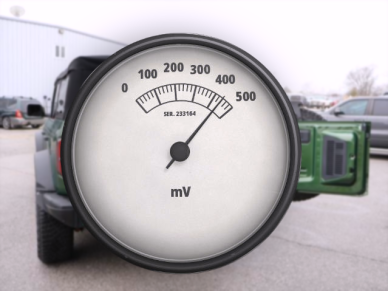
440 mV
